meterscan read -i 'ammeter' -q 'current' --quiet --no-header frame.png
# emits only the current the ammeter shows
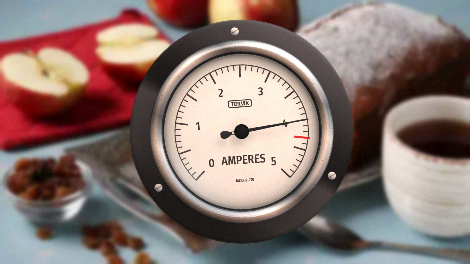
4 A
